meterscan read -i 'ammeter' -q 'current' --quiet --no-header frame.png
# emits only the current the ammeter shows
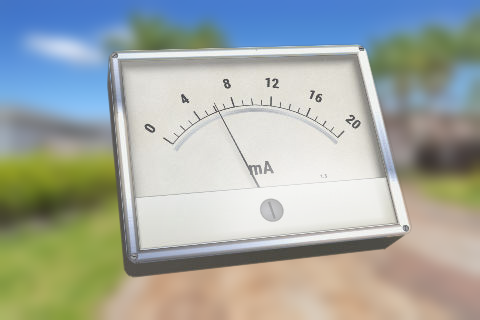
6 mA
